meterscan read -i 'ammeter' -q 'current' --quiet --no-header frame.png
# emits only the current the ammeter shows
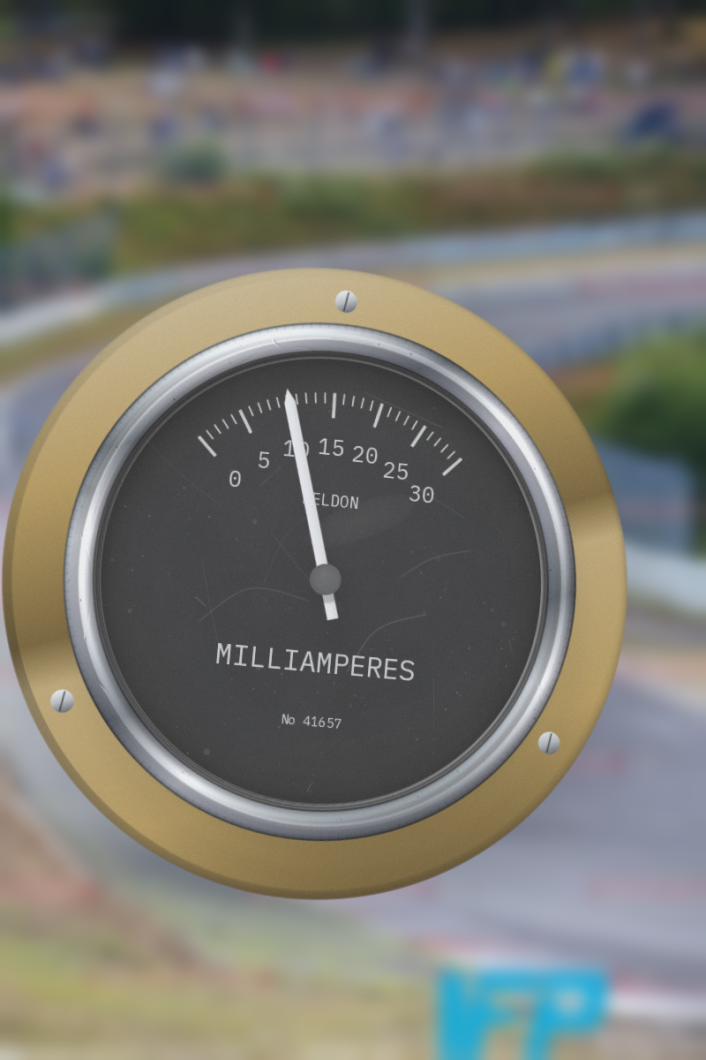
10 mA
